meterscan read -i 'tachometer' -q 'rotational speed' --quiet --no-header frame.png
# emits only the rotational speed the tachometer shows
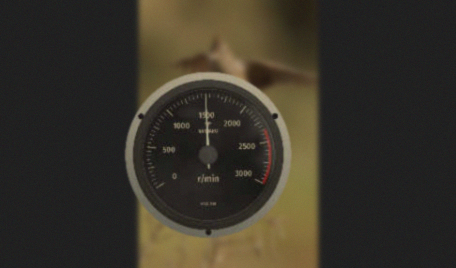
1500 rpm
